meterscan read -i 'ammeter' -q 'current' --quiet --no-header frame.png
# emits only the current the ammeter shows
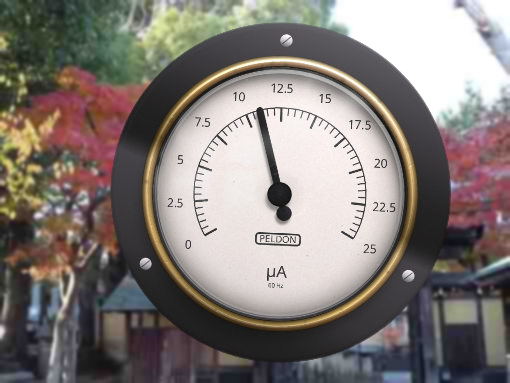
11 µA
